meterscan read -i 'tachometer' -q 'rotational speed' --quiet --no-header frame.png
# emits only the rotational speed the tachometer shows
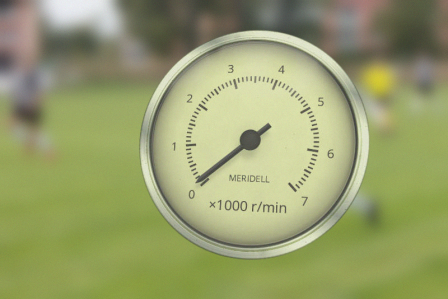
100 rpm
